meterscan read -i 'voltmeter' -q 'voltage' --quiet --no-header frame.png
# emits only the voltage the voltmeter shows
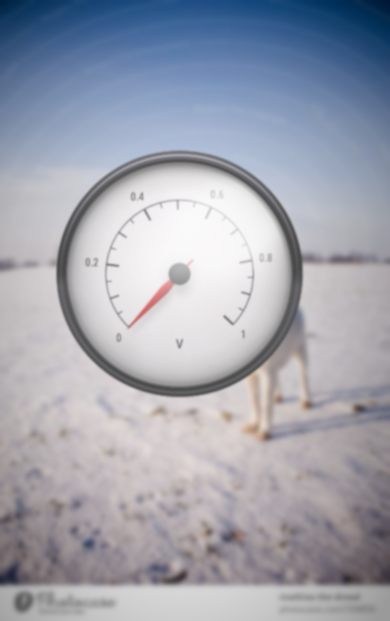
0 V
